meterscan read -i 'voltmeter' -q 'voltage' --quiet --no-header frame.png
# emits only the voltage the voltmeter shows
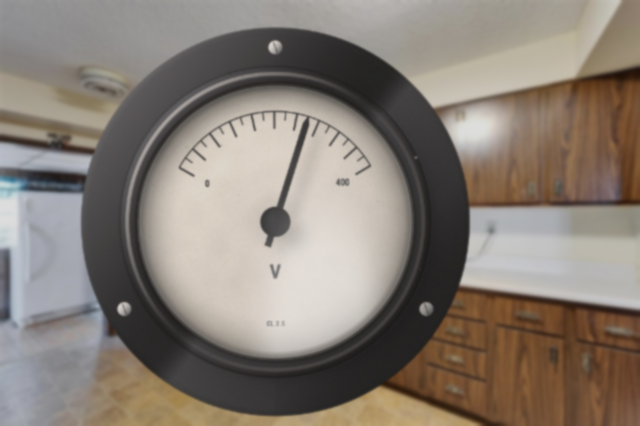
260 V
